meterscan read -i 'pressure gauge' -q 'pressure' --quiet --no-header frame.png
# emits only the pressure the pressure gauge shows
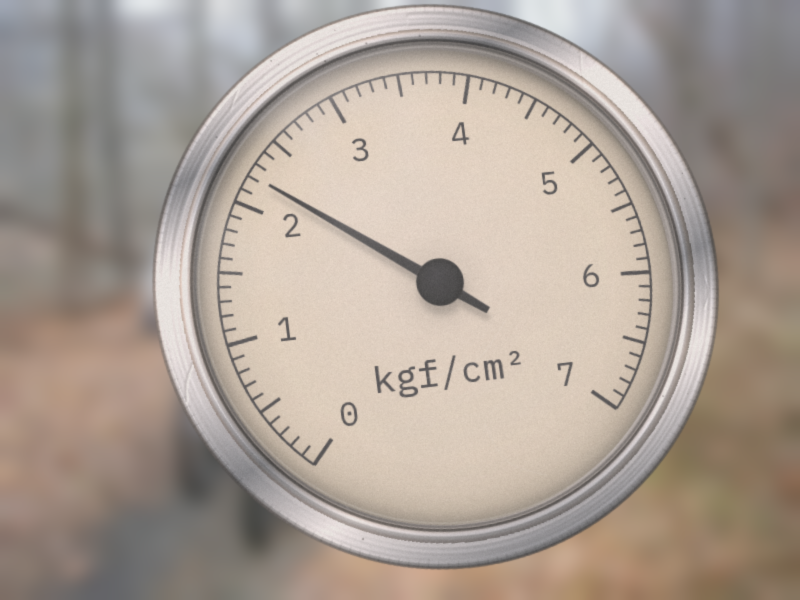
2.2 kg/cm²
